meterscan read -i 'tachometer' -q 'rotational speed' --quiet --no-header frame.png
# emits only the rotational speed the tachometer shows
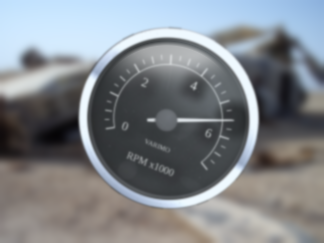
5500 rpm
